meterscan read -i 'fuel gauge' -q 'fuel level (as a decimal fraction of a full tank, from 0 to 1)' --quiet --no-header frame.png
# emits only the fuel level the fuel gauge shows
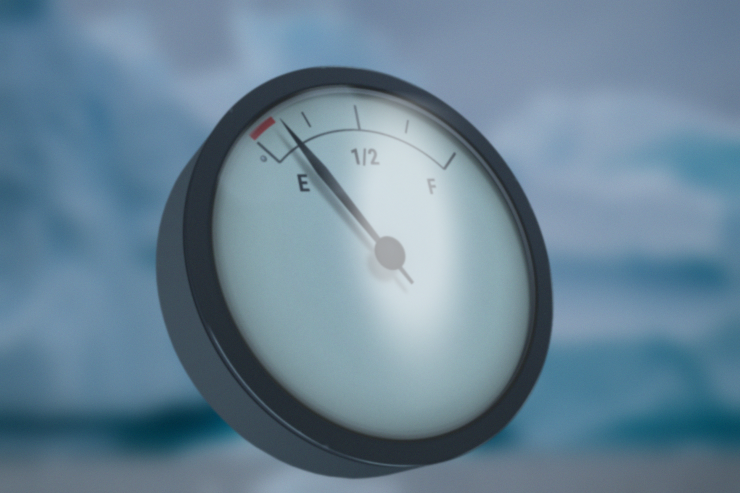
0.125
